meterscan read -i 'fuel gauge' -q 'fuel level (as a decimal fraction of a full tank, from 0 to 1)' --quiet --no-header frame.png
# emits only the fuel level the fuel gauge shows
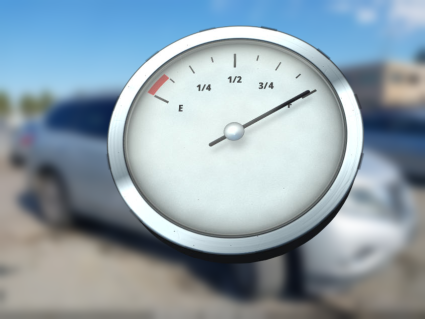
1
